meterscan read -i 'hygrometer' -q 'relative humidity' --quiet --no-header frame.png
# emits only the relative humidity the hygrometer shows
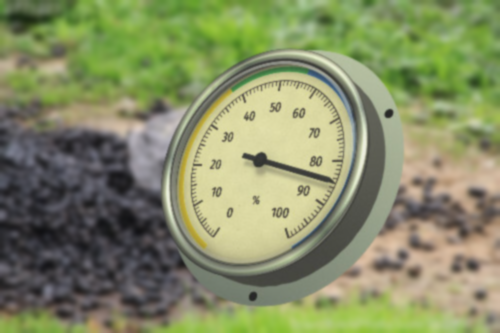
85 %
